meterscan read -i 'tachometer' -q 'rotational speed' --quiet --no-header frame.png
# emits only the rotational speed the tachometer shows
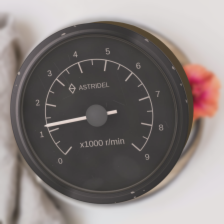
1250 rpm
